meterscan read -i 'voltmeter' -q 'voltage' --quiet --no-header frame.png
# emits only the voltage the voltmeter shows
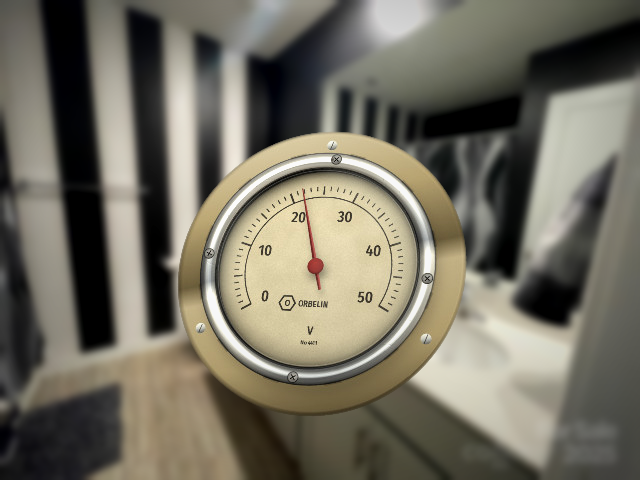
22 V
